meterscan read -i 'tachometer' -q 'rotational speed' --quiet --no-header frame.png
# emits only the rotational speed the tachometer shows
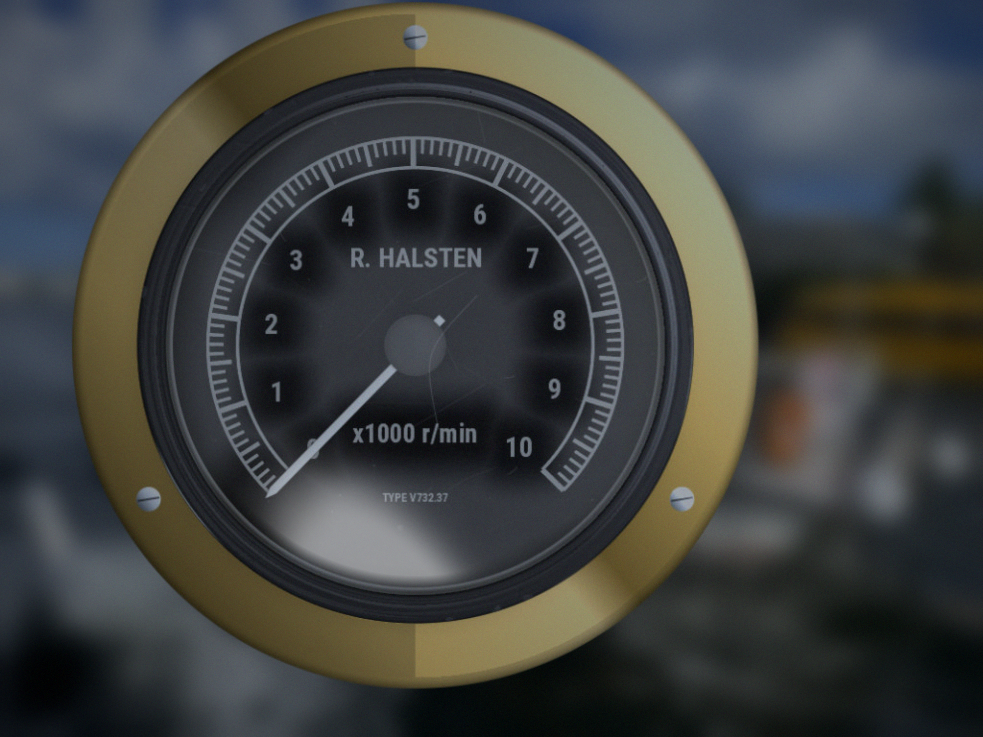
0 rpm
